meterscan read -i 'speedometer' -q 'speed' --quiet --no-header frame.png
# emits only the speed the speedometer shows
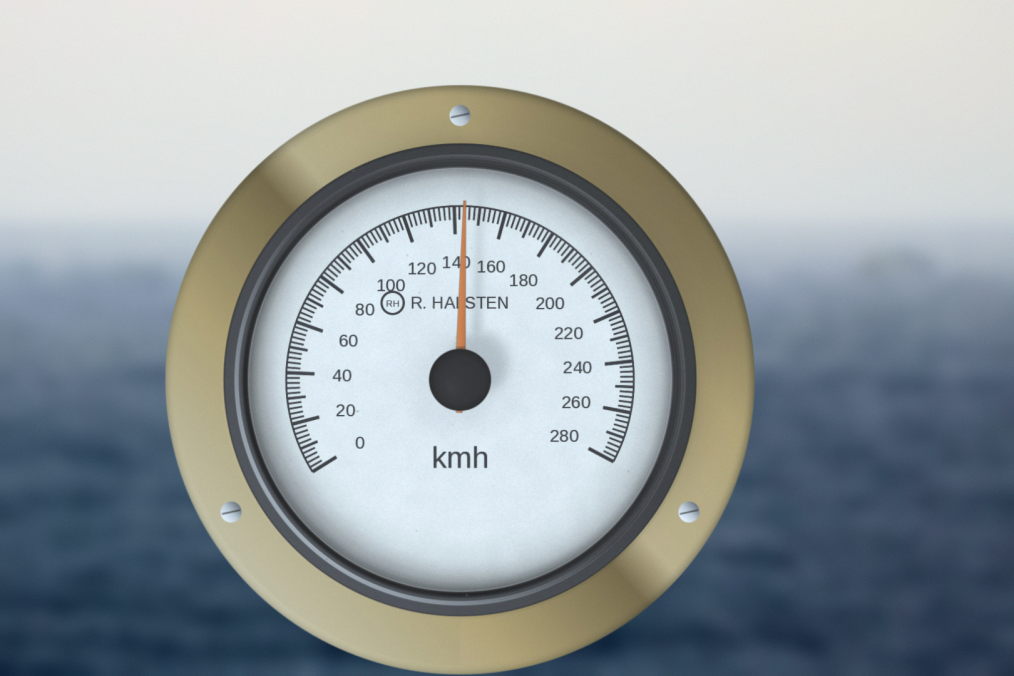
144 km/h
